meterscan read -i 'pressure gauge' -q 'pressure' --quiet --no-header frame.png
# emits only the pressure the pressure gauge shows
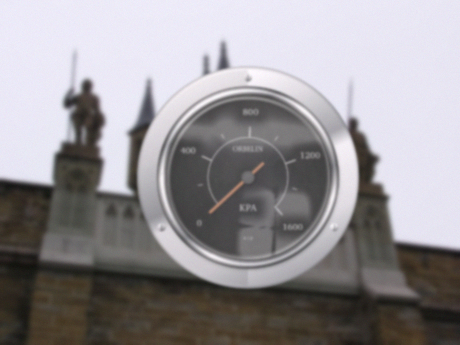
0 kPa
